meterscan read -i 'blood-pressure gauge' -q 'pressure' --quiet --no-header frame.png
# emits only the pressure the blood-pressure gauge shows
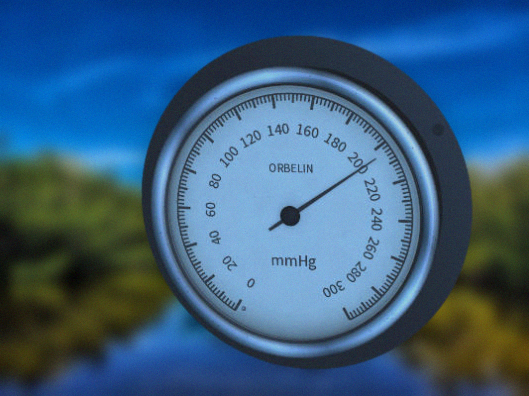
204 mmHg
